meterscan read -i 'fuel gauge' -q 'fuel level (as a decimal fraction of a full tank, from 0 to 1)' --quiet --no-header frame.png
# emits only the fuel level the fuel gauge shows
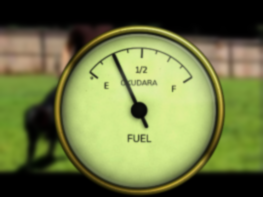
0.25
